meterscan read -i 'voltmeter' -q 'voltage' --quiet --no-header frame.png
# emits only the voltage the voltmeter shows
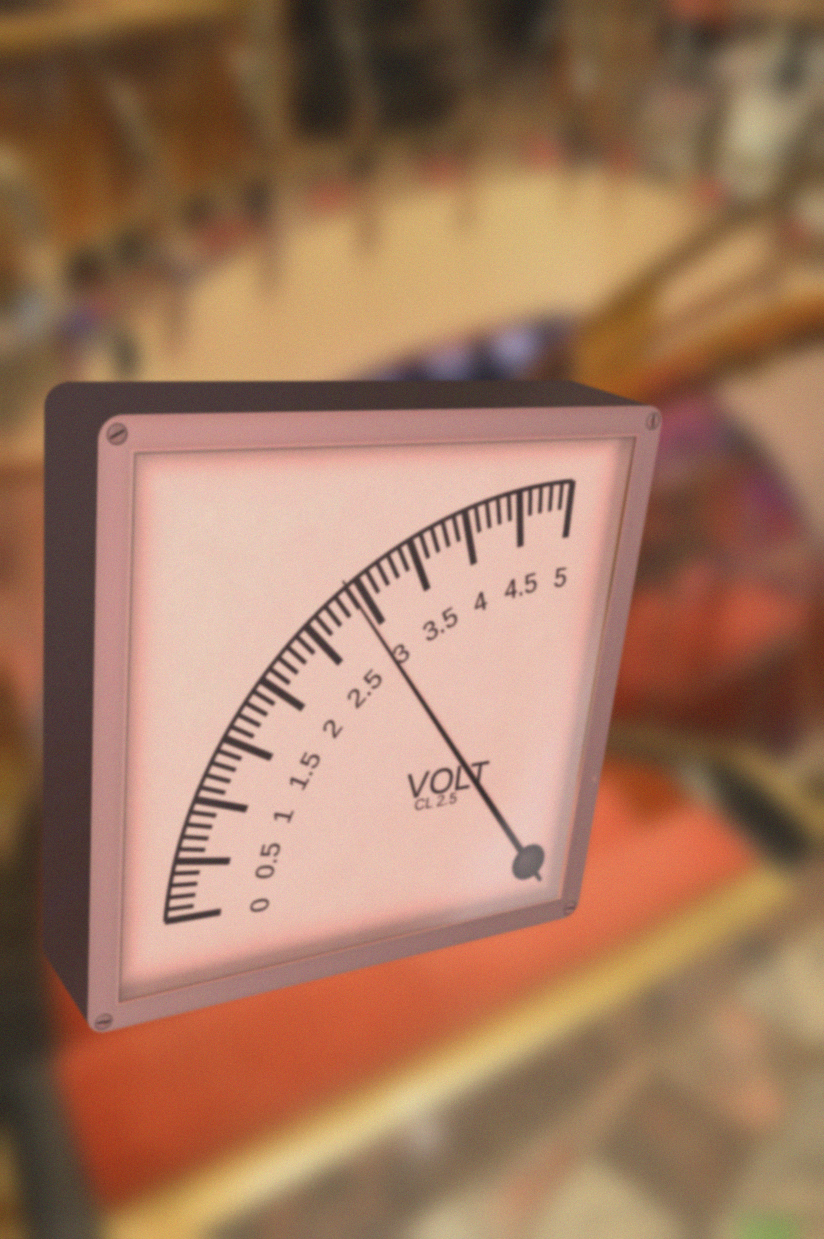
2.9 V
